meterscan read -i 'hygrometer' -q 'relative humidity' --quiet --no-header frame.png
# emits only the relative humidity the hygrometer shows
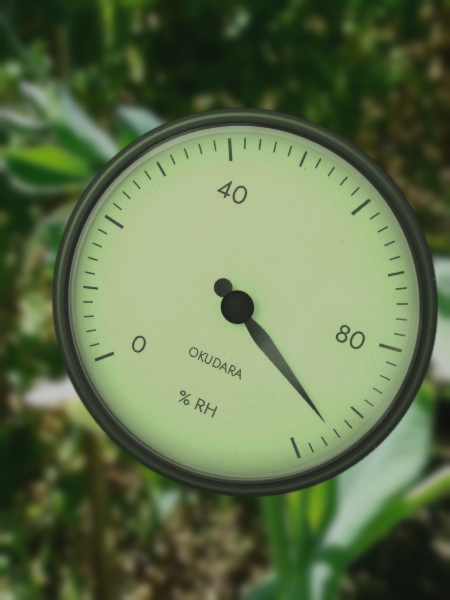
94 %
